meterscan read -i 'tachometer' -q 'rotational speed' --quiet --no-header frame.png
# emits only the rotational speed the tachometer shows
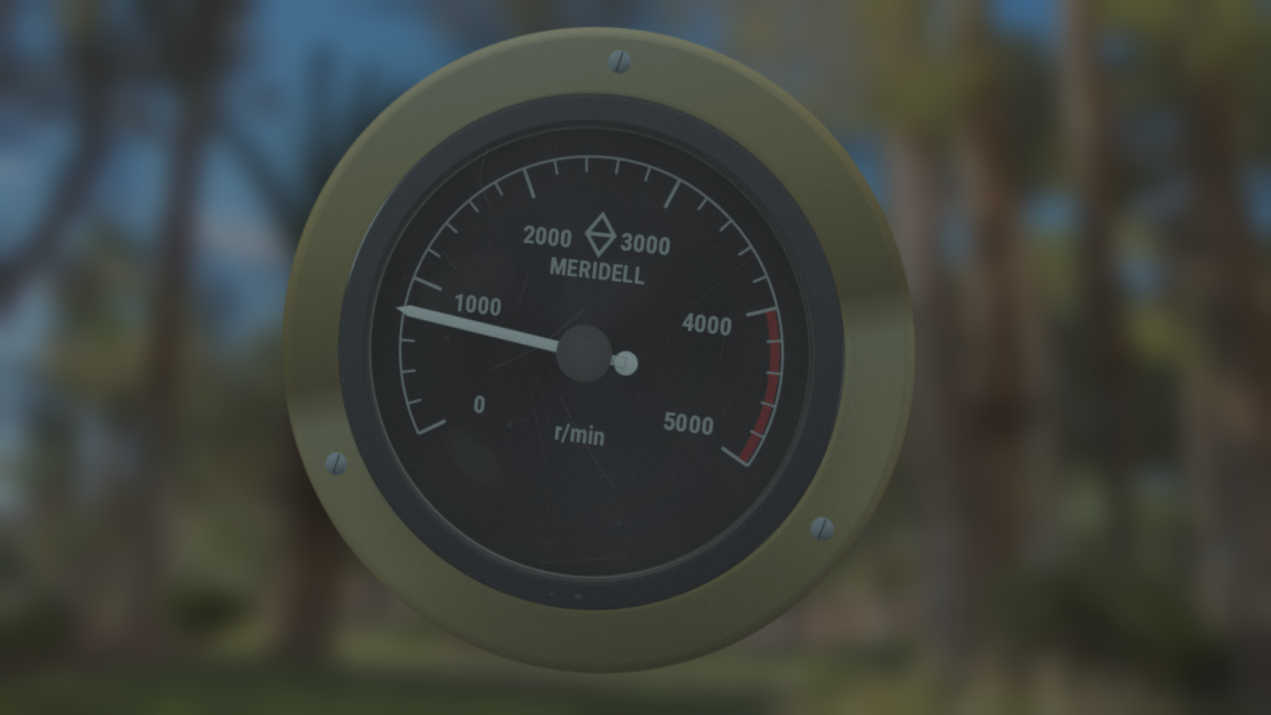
800 rpm
